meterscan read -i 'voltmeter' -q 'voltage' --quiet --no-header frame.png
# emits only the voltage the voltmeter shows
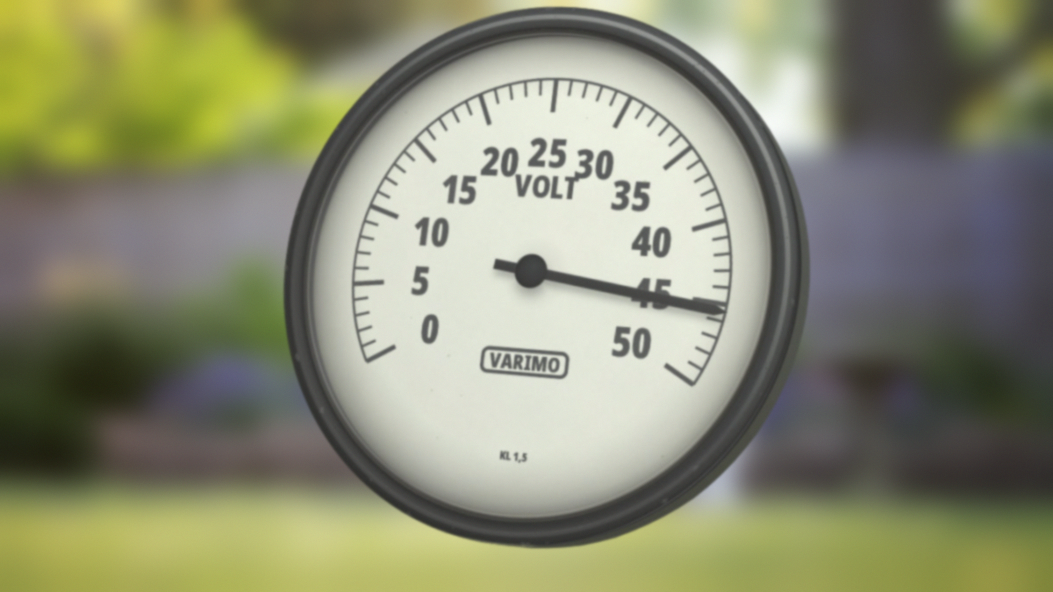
45.5 V
